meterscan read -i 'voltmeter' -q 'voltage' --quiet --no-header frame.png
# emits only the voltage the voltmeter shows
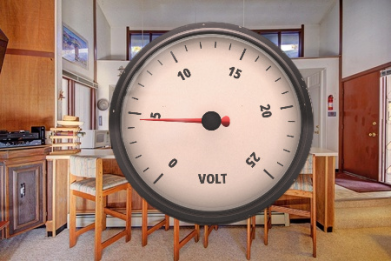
4.5 V
